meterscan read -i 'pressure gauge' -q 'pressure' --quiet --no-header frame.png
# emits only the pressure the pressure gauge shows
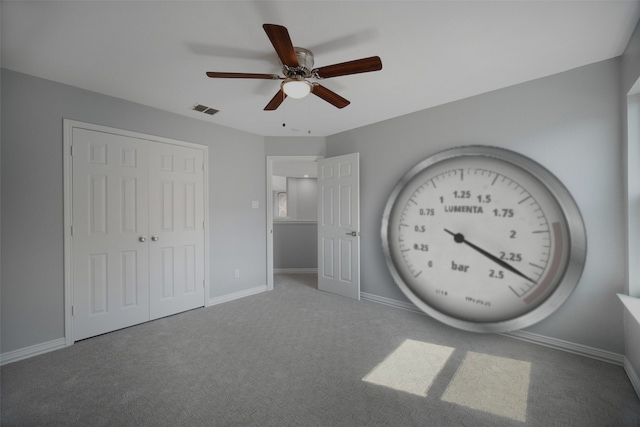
2.35 bar
